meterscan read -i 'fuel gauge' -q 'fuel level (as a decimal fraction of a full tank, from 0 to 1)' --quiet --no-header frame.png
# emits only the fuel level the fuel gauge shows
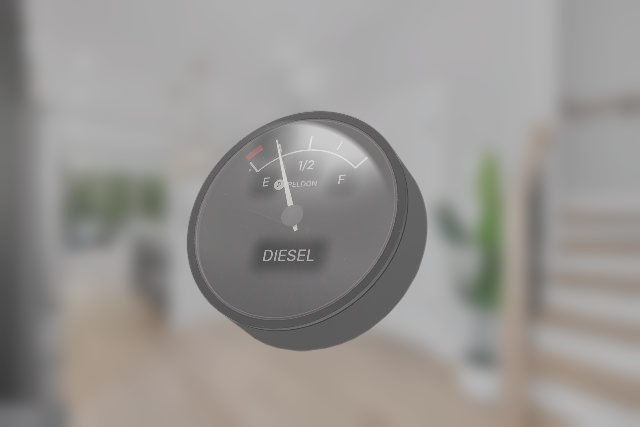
0.25
